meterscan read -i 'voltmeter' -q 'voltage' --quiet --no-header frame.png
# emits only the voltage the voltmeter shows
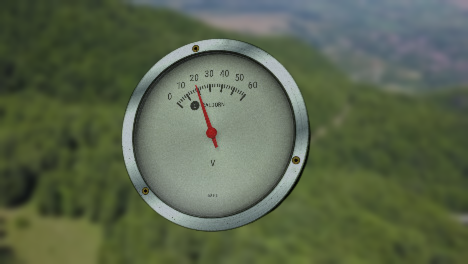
20 V
